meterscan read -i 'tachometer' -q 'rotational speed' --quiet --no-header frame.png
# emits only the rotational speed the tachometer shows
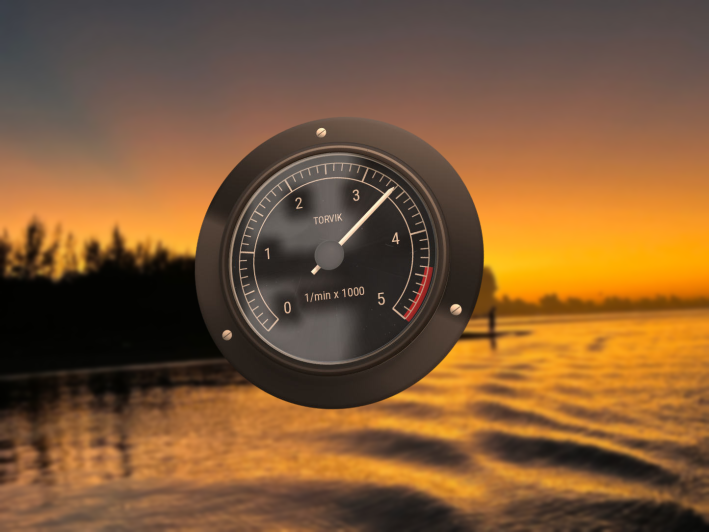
3400 rpm
